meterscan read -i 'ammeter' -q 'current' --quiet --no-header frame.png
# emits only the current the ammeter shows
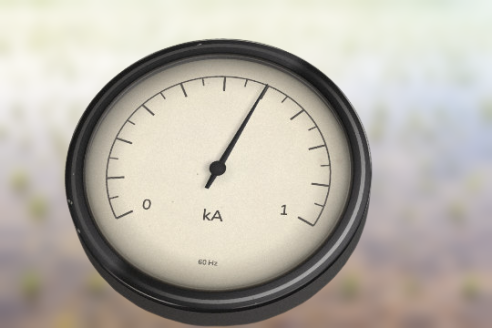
0.6 kA
